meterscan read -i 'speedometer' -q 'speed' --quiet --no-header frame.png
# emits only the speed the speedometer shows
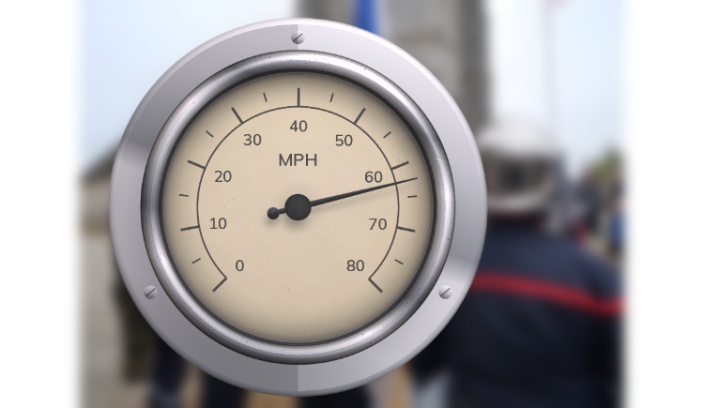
62.5 mph
